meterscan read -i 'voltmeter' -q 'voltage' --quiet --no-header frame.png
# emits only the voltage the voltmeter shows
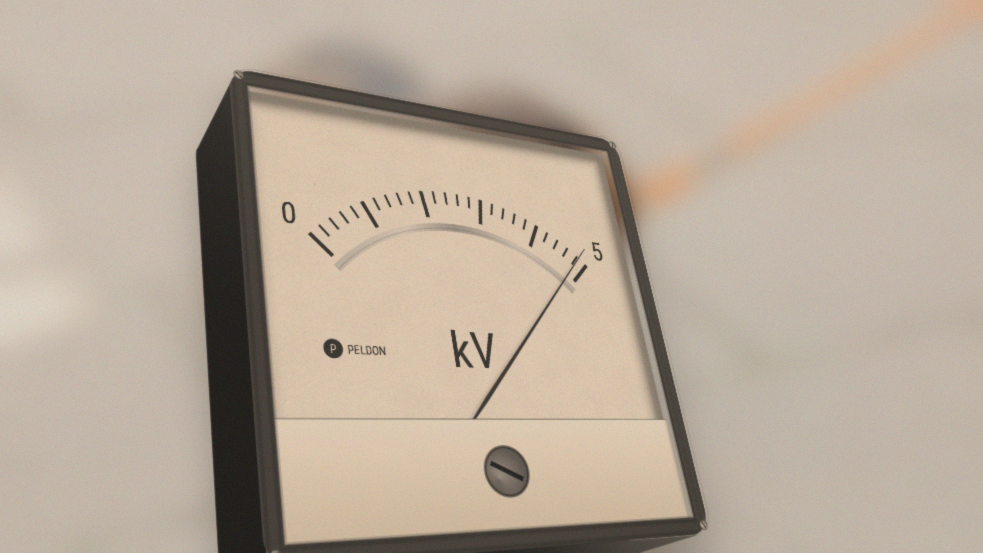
4.8 kV
